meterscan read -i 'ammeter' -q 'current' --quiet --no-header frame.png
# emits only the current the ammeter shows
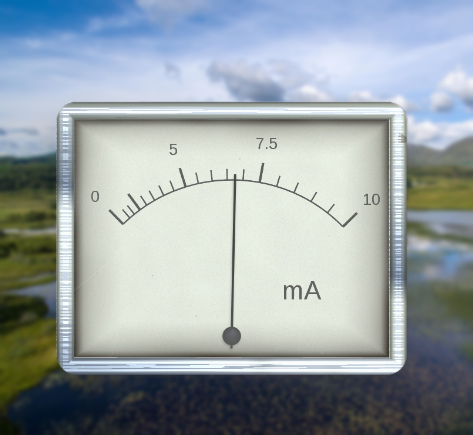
6.75 mA
